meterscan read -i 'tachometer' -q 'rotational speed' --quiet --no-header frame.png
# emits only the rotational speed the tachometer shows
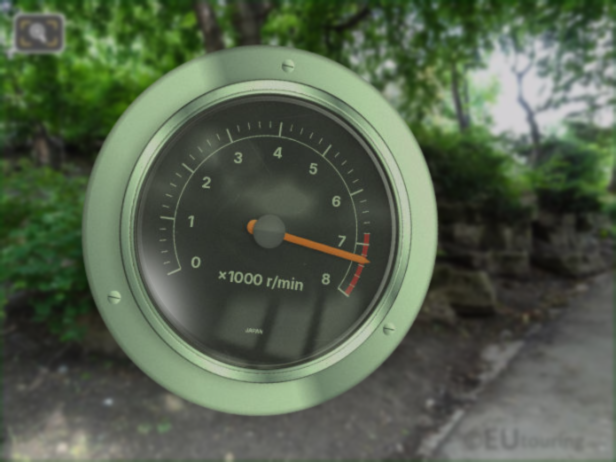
7300 rpm
